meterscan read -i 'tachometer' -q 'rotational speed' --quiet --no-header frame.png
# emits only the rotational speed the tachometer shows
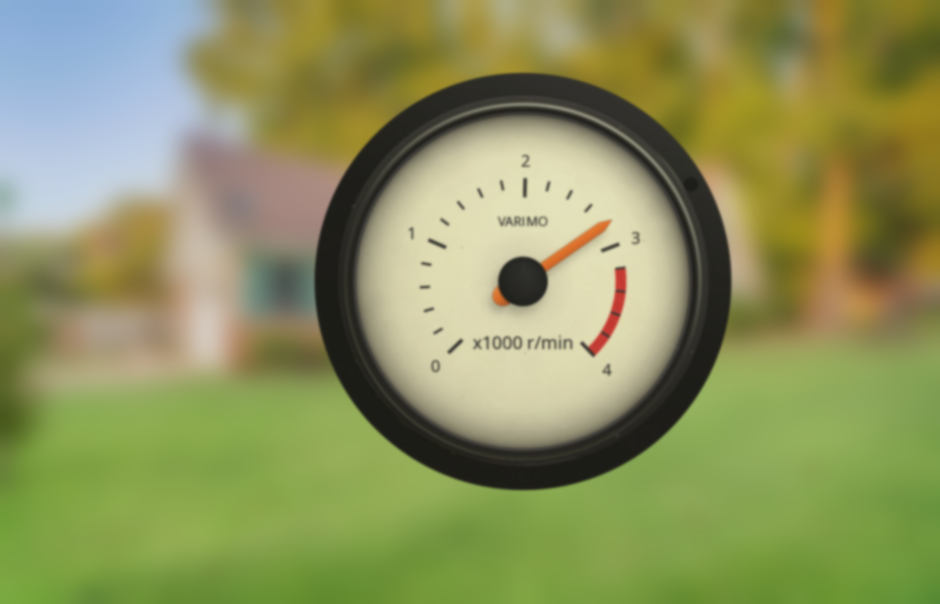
2800 rpm
